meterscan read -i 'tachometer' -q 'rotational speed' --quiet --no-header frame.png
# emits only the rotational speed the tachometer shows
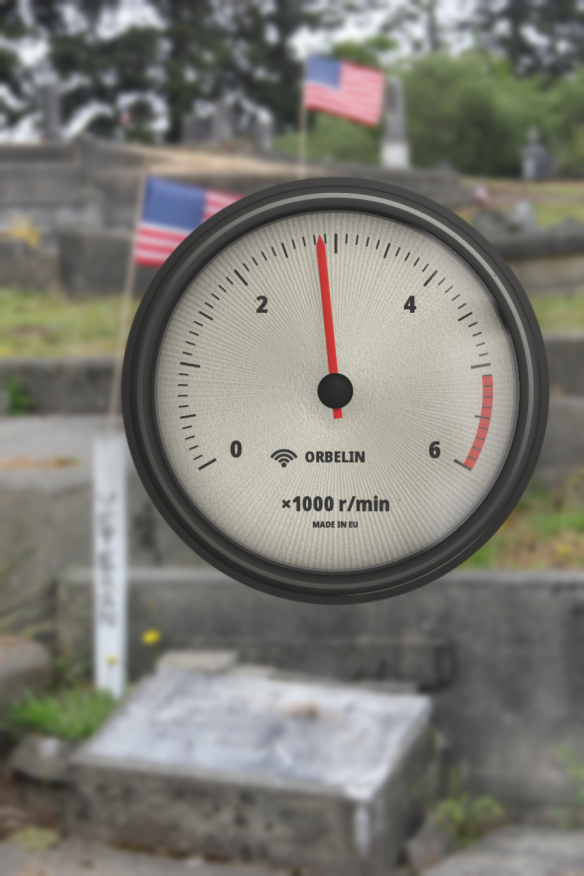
2850 rpm
